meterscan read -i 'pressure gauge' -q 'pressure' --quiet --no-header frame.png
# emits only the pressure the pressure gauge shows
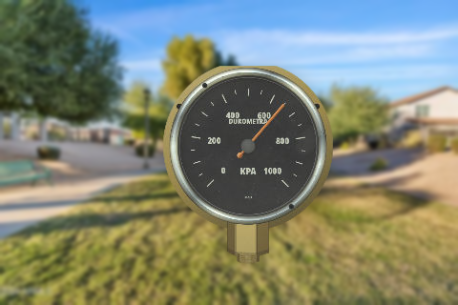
650 kPa
